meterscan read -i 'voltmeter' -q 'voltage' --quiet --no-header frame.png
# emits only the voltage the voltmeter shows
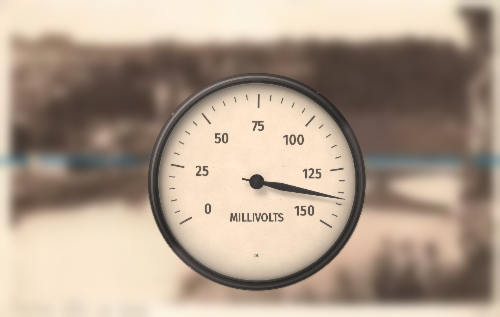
137.5 mV
